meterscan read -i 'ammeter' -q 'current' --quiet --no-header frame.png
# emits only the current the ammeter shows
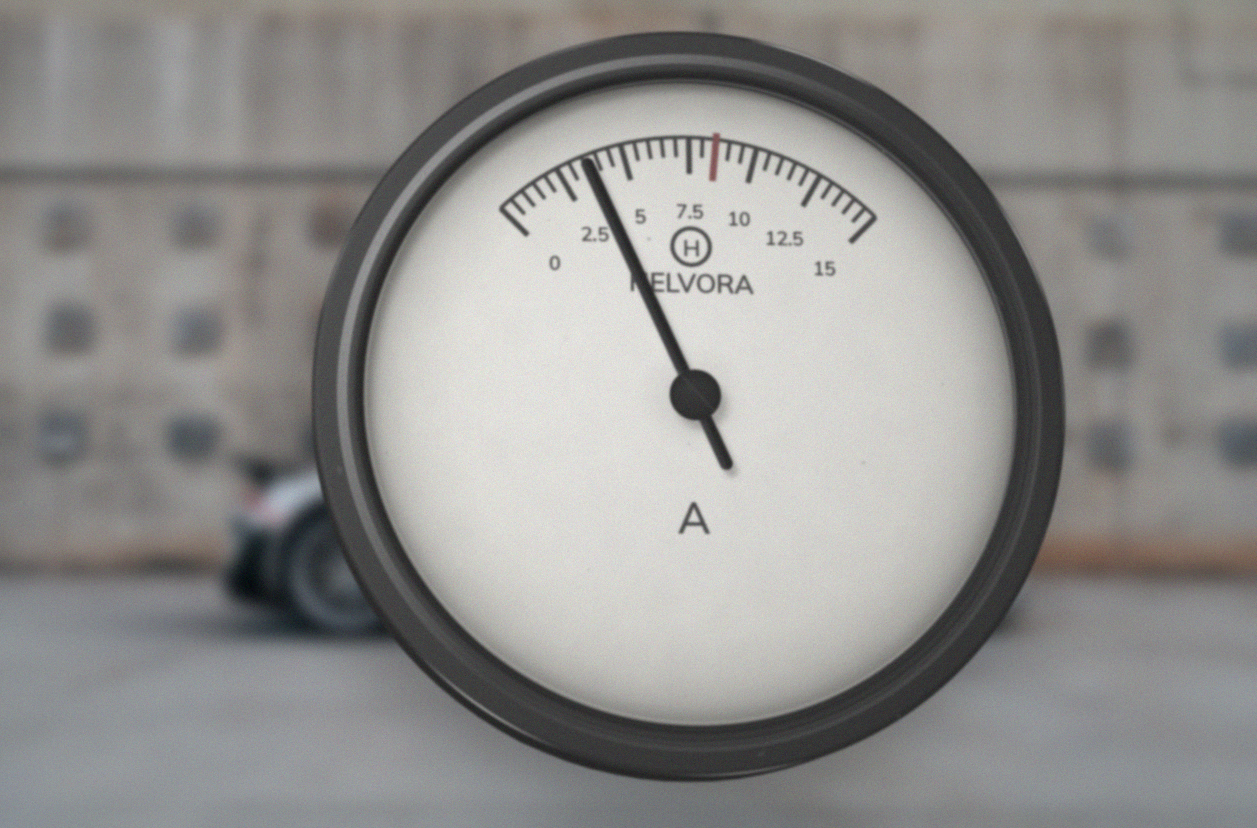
3.5 A
